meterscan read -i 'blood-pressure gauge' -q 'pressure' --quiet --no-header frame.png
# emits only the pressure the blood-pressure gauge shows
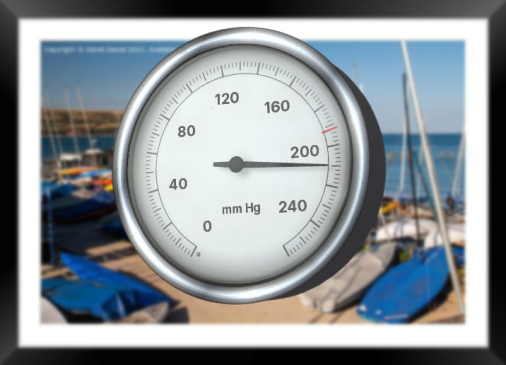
210 mmHg
